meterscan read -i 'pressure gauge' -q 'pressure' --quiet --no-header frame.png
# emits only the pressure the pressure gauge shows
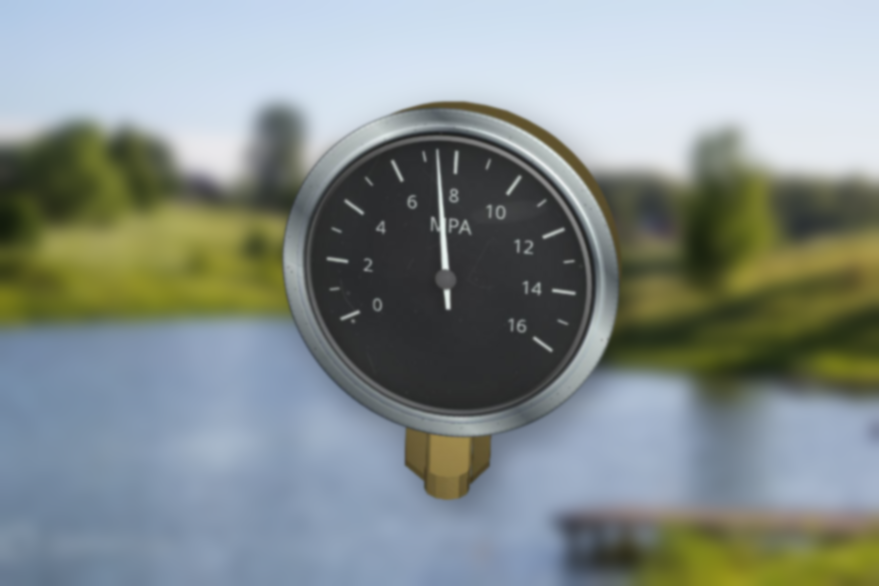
7.5 MPa
